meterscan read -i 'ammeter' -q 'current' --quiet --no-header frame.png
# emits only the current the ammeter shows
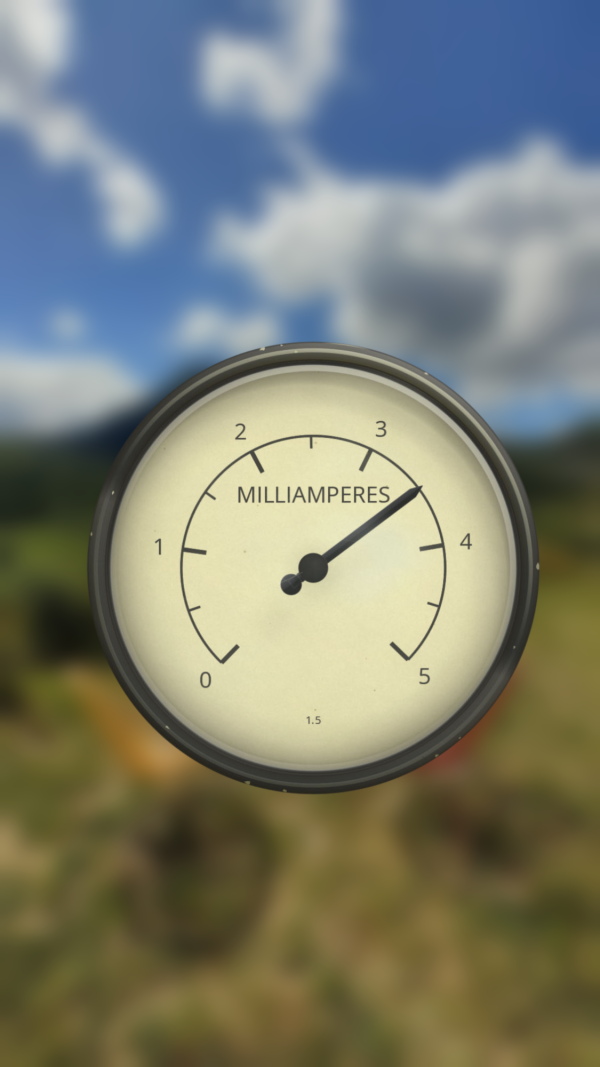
3.5 mA
